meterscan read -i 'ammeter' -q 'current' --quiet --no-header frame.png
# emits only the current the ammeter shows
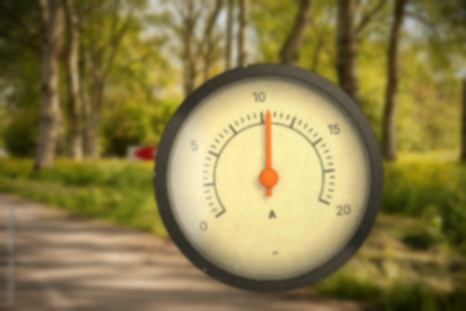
10.5 A
